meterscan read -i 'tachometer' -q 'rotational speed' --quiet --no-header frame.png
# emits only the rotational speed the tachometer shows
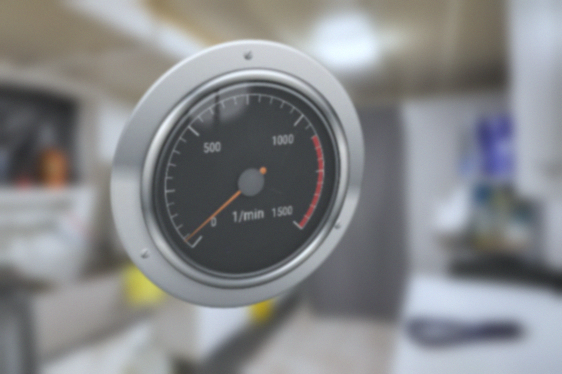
50 rpm
